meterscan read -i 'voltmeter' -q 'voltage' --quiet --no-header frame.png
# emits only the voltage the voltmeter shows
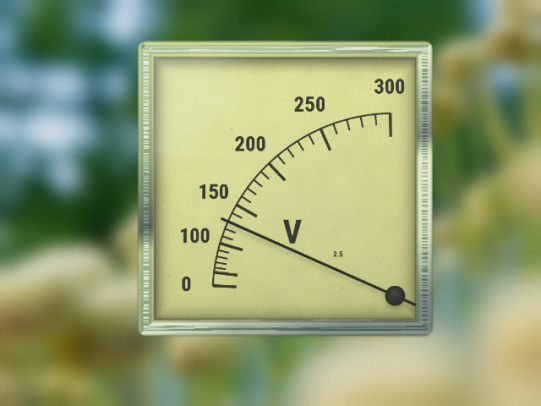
130 V
